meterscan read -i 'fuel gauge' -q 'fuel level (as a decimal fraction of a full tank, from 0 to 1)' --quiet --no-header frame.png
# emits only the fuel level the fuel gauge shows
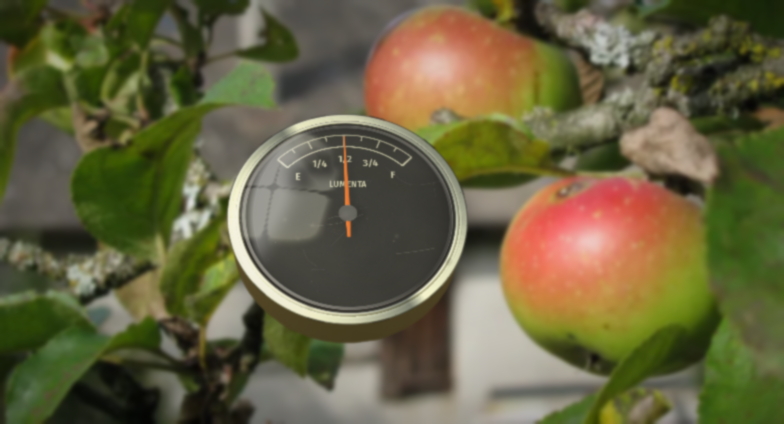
0.5
